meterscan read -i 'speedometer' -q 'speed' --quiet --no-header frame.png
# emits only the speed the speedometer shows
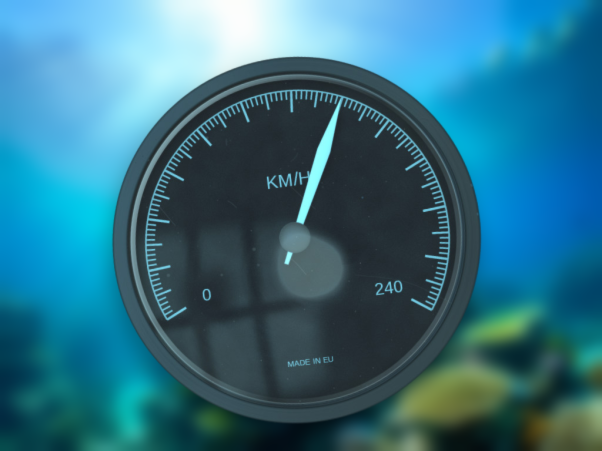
140 km/h
